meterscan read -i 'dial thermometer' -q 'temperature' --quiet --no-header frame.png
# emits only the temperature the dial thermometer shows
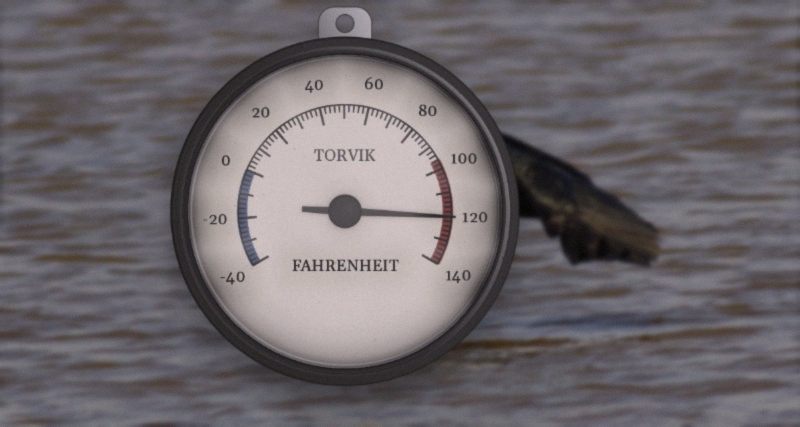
120 °F
